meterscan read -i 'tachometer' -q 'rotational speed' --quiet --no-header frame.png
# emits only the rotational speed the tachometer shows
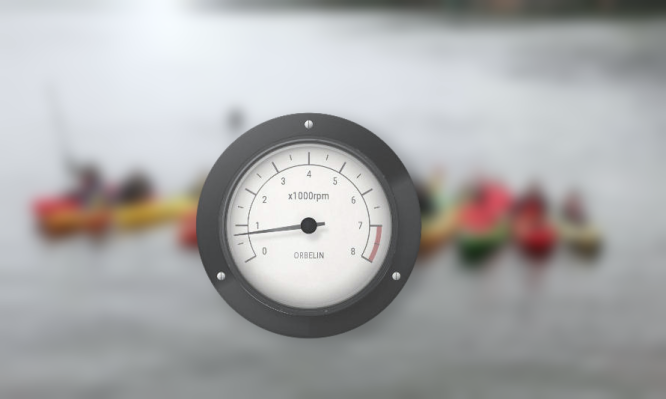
750 rpm
